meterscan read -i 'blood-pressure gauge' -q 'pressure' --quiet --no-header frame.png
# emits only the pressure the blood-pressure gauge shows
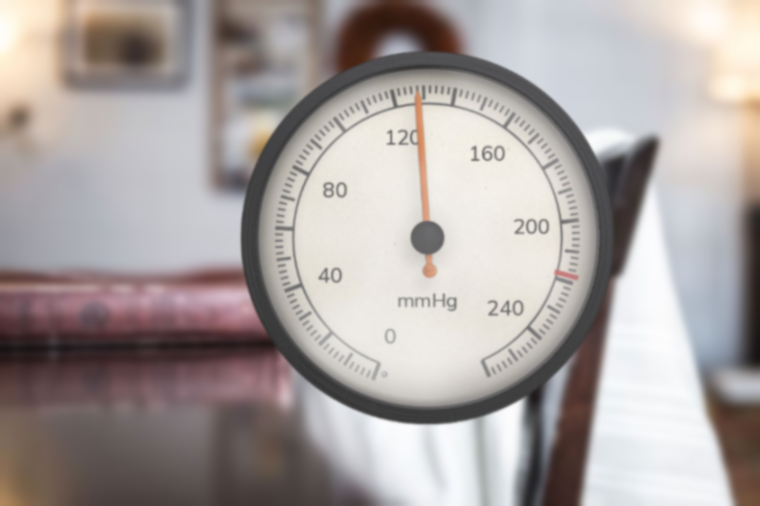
128 mmHg
